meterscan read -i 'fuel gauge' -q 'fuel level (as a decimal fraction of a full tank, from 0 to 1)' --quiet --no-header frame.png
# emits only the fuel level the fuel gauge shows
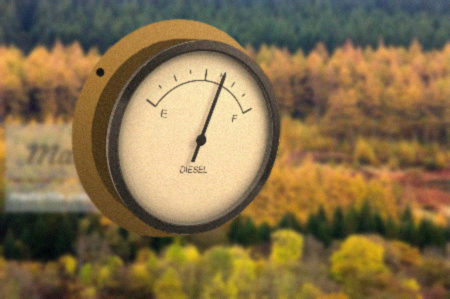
0.625
